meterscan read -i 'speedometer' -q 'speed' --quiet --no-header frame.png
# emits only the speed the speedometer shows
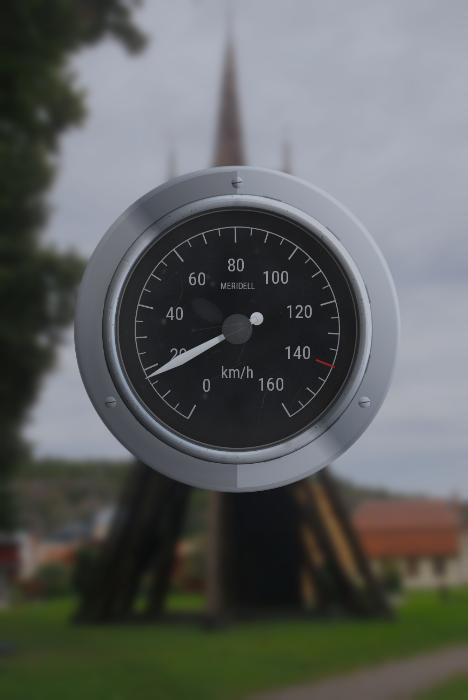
17.5 km/h
